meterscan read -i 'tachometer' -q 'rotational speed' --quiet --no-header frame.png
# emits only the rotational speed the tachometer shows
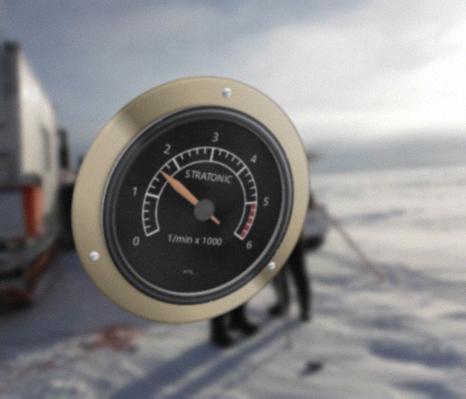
1600 rpm
